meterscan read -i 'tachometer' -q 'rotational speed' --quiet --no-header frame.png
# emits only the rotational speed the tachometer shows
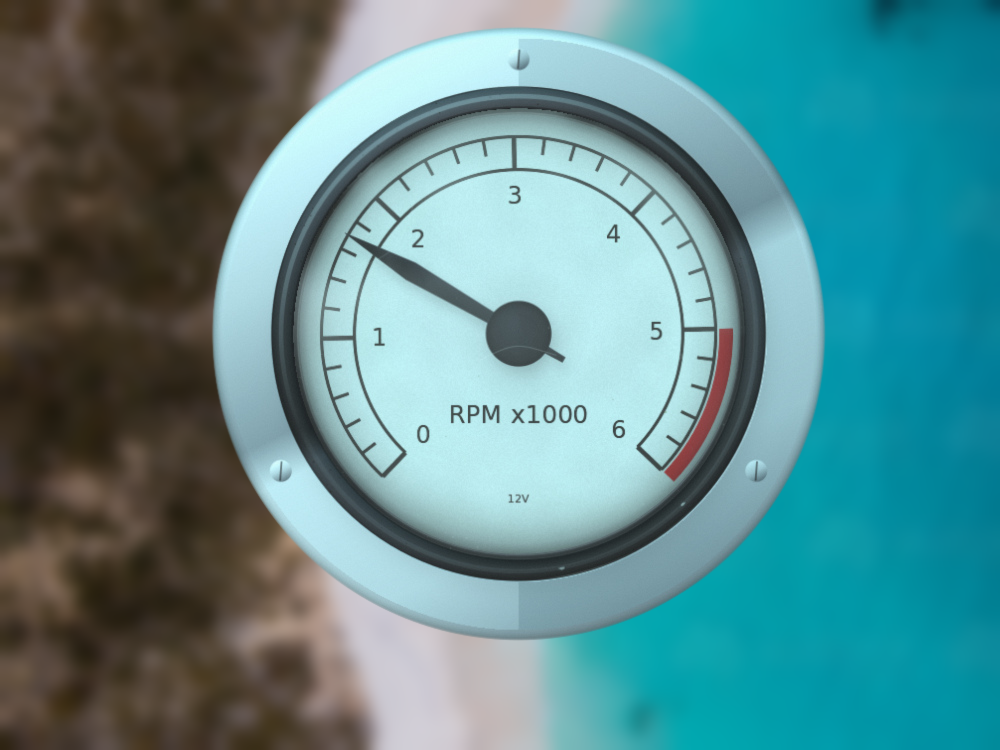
1700 rpm
